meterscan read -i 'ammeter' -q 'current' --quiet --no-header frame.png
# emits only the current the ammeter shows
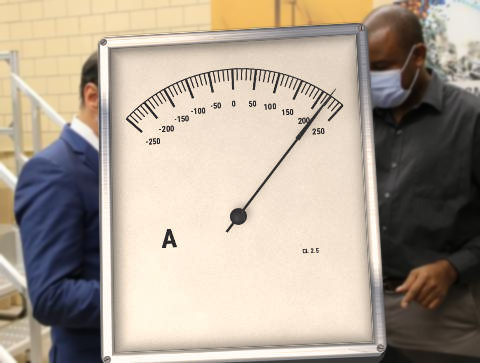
220 A
